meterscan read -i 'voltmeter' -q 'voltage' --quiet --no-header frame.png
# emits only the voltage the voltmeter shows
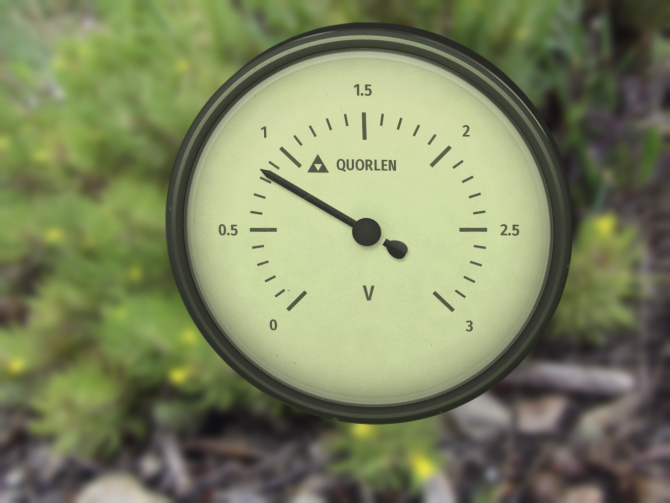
0.85 V
